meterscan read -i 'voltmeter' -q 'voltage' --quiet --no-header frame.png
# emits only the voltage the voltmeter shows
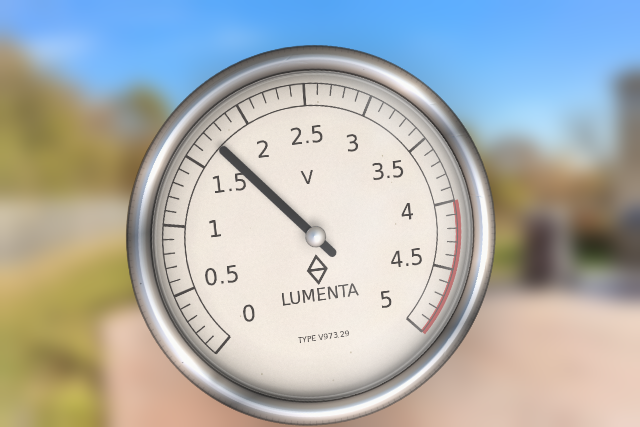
1.7 V
